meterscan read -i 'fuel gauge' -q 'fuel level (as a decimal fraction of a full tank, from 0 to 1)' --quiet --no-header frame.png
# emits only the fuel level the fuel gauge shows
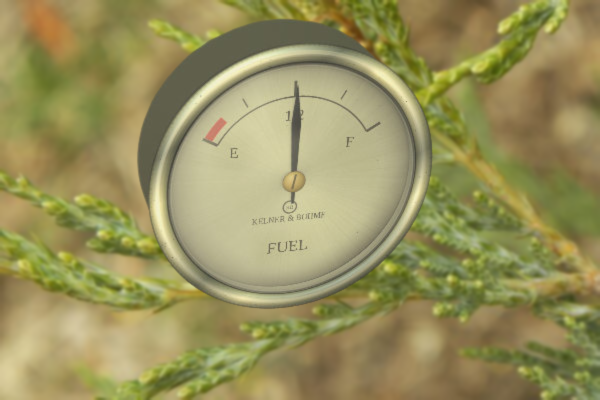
0.5
